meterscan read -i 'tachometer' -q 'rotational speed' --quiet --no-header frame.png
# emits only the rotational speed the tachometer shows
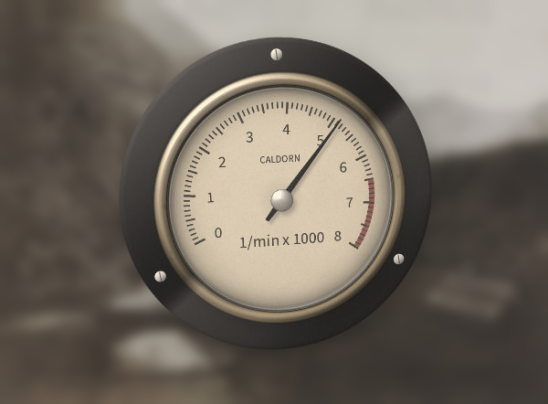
5100 rpm
